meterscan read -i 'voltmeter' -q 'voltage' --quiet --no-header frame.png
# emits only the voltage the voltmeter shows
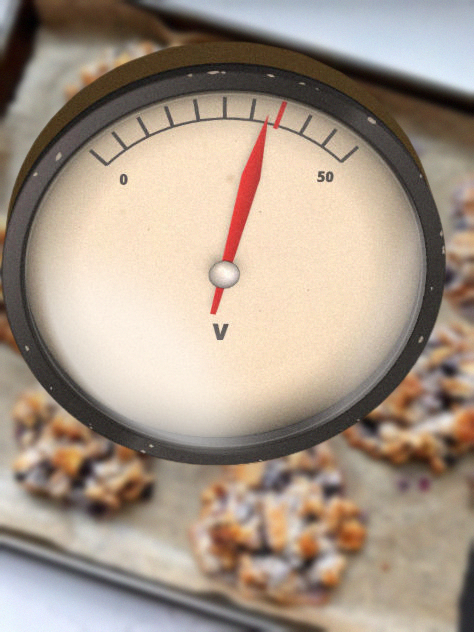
32.5 V
